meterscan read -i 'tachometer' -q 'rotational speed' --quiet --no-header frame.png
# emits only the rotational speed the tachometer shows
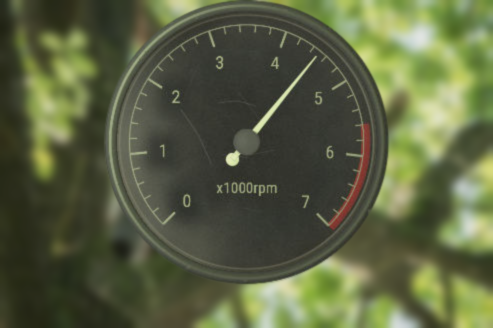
4500 rpm
